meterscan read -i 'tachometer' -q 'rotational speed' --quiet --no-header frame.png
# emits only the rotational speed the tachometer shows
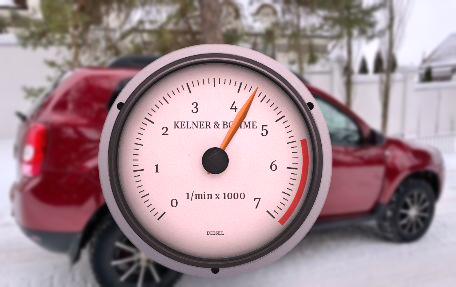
4300 rpm
